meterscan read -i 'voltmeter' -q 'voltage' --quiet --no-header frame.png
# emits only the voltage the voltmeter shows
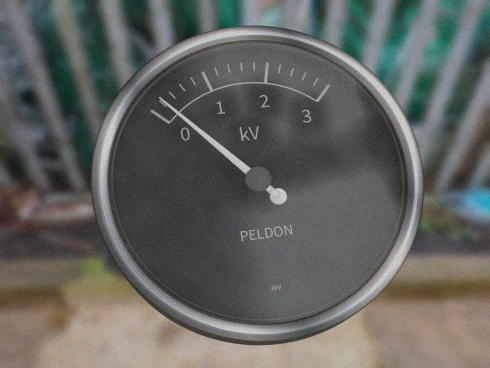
0.2 kV
